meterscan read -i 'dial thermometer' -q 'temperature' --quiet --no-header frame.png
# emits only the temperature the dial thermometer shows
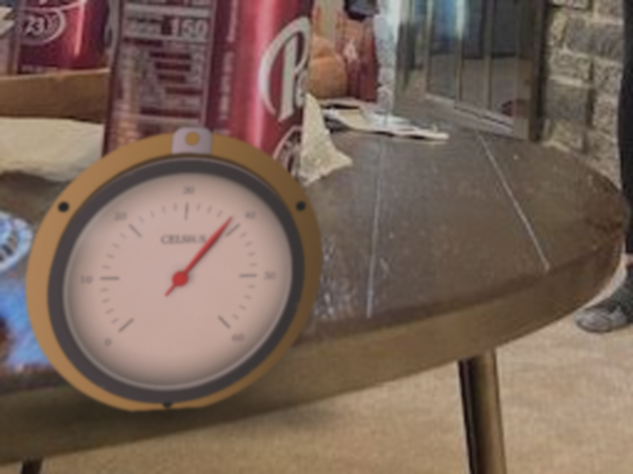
38 °C
